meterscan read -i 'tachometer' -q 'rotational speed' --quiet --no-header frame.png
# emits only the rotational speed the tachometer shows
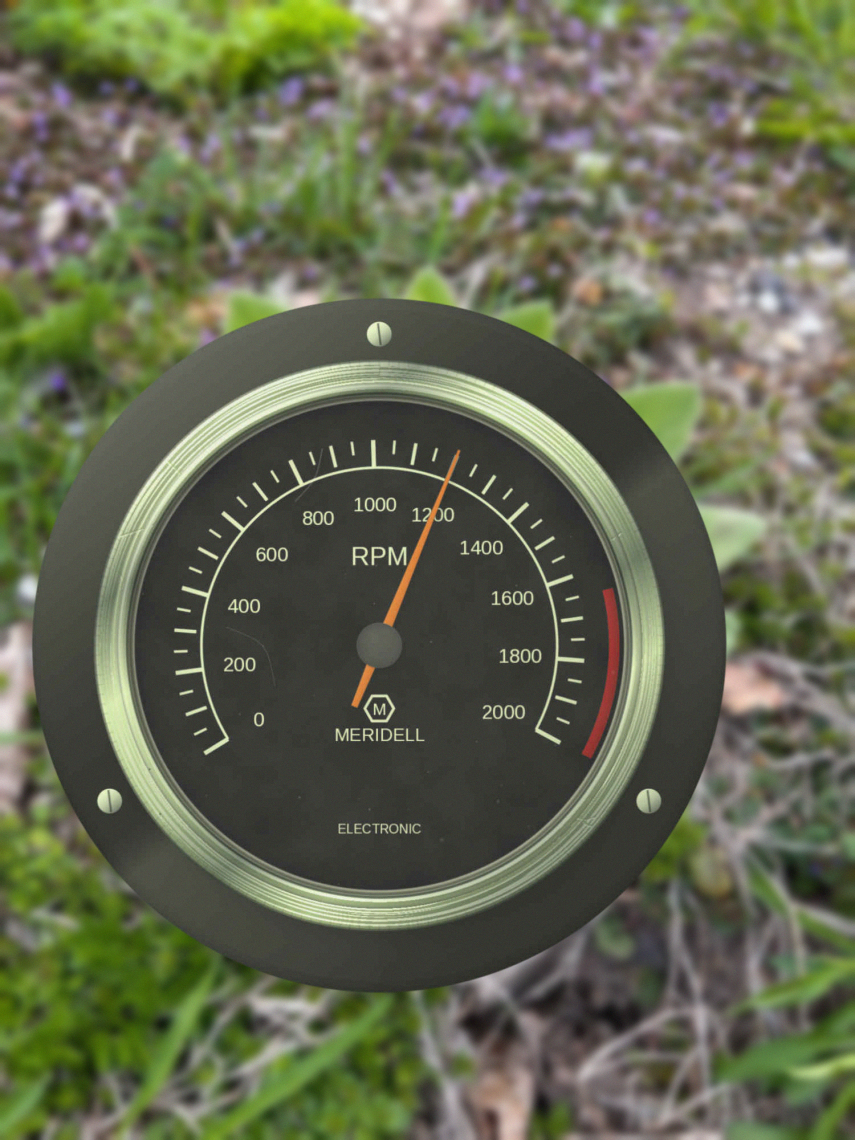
1200 rpm
